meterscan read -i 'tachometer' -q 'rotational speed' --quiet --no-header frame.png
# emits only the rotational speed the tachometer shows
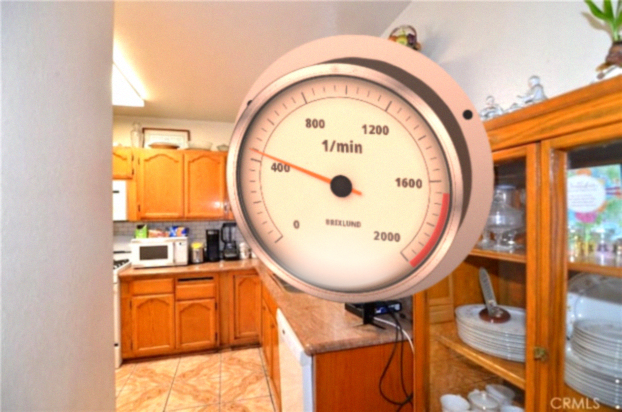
450 rpm
